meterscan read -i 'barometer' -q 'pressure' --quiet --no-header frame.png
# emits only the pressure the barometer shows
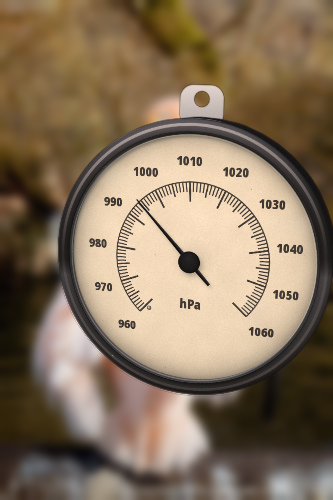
995 hPa
